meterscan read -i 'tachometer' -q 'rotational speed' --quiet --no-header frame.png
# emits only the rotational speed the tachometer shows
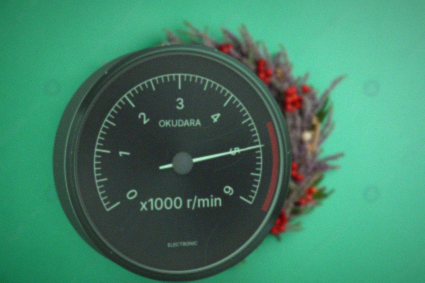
5000 rpm
